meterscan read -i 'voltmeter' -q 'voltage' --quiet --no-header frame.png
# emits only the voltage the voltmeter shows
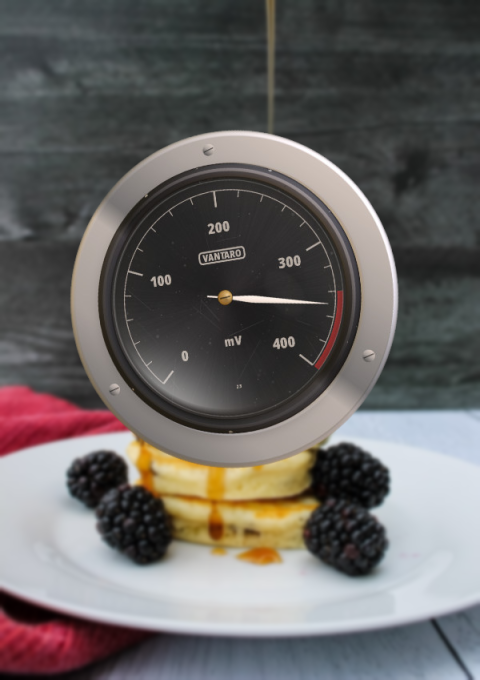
350 mV
